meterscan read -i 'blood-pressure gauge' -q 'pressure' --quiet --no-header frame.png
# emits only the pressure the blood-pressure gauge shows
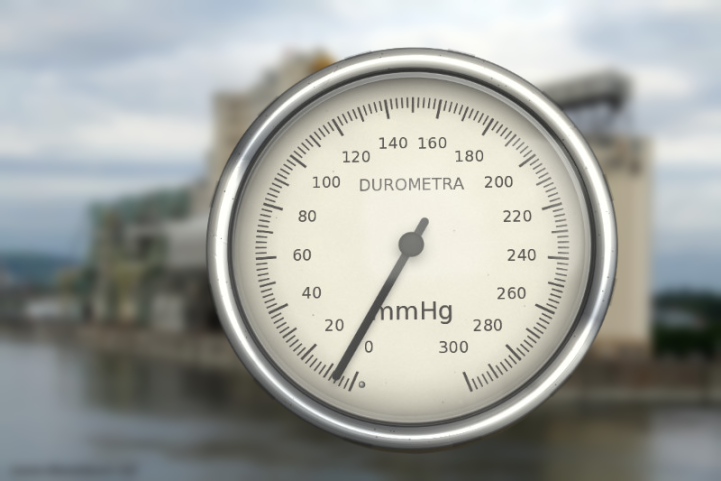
6 mmHg
